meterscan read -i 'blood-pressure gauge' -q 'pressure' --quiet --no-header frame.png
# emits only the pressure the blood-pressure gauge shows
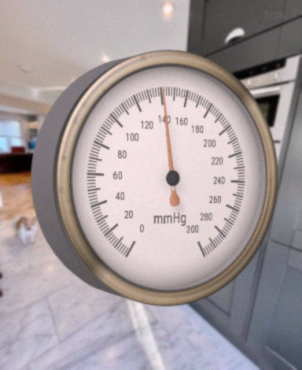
140 mmHg
